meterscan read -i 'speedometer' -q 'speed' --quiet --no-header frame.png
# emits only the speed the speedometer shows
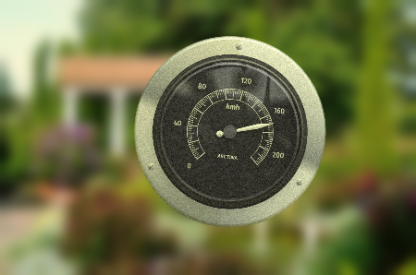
170 km/h
